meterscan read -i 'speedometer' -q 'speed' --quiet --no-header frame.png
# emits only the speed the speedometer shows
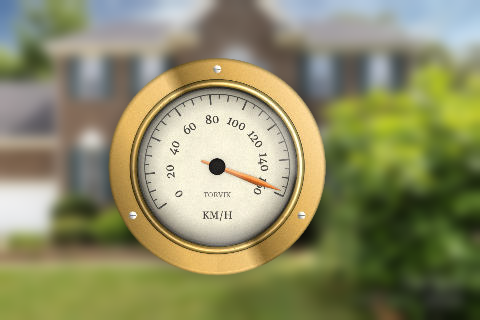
157.5 km/h
